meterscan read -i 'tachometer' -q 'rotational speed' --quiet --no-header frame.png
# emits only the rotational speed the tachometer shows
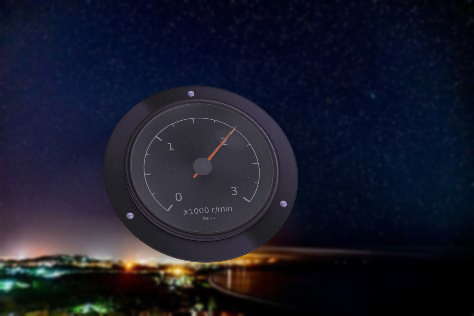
2000 rpm
